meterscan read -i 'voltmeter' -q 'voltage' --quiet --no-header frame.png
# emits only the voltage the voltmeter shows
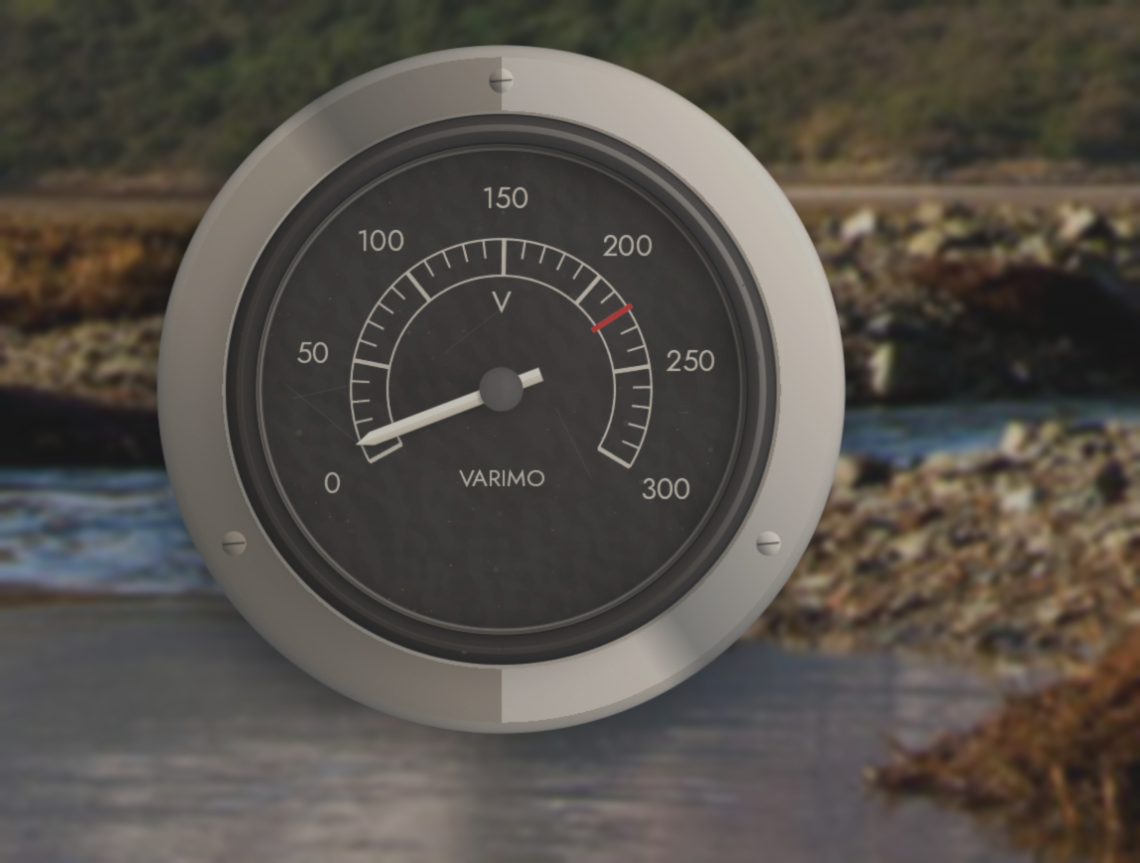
10 V
